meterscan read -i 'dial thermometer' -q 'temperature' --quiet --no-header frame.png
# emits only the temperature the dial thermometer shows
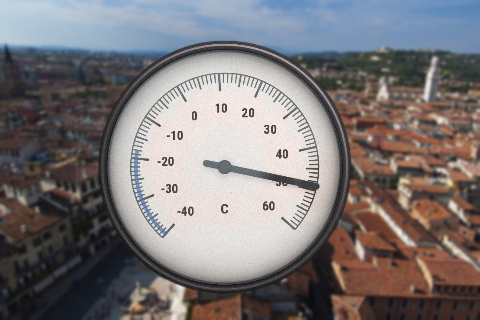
49 °C
